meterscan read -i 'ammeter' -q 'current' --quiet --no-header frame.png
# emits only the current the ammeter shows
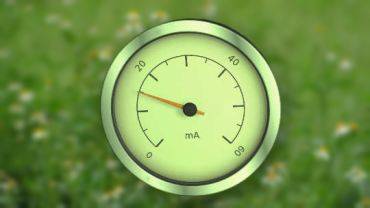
15 mA
